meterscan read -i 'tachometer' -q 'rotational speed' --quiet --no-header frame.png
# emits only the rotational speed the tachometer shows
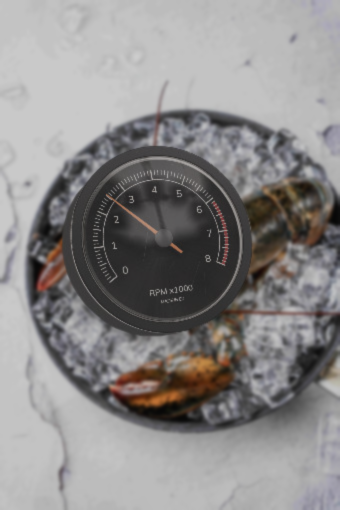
2500 rpm
